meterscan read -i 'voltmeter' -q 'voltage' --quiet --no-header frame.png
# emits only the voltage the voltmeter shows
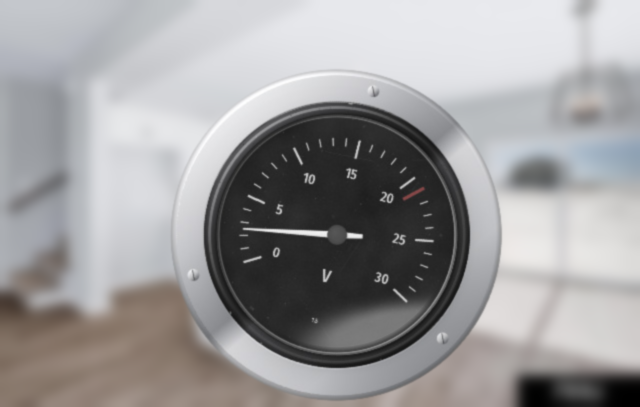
2.5 V
